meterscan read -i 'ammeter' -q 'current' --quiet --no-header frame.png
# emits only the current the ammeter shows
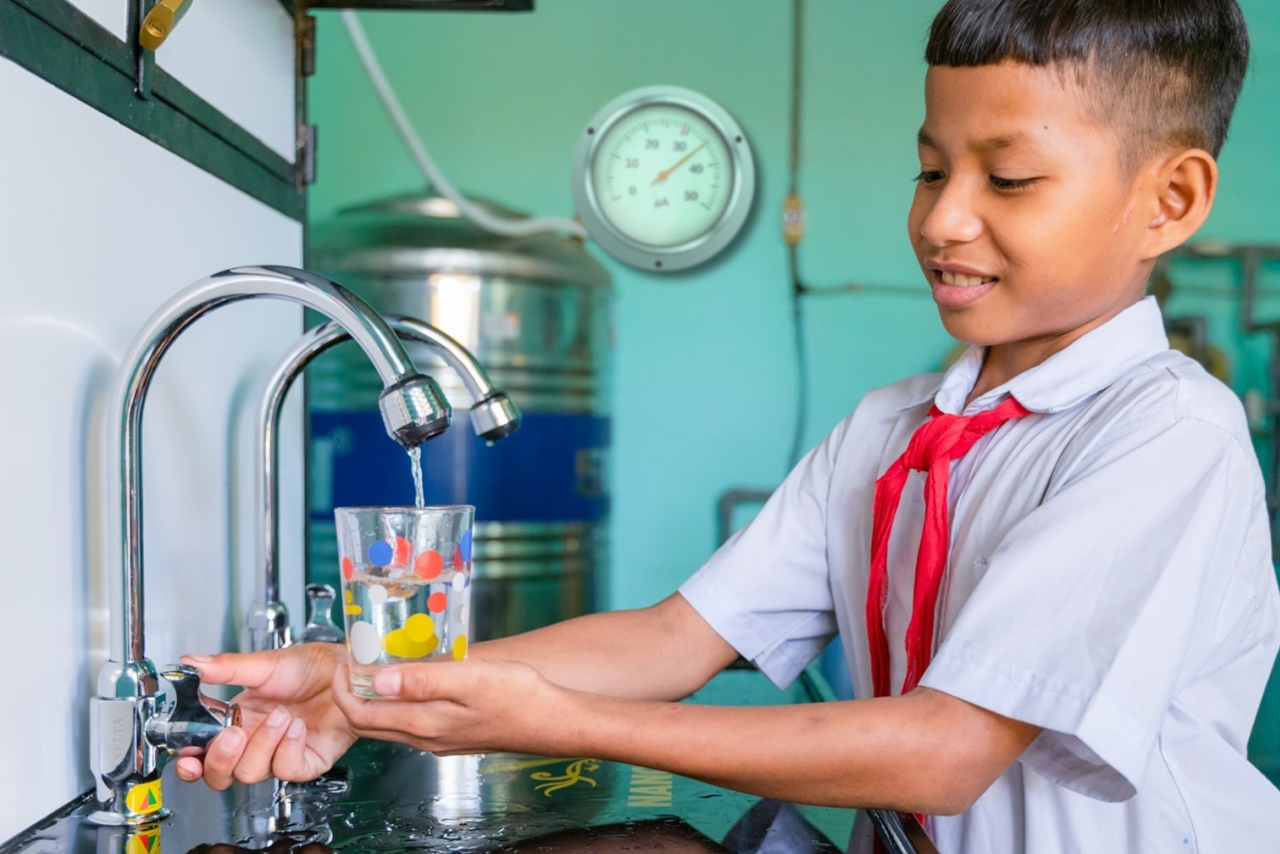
35 µA
